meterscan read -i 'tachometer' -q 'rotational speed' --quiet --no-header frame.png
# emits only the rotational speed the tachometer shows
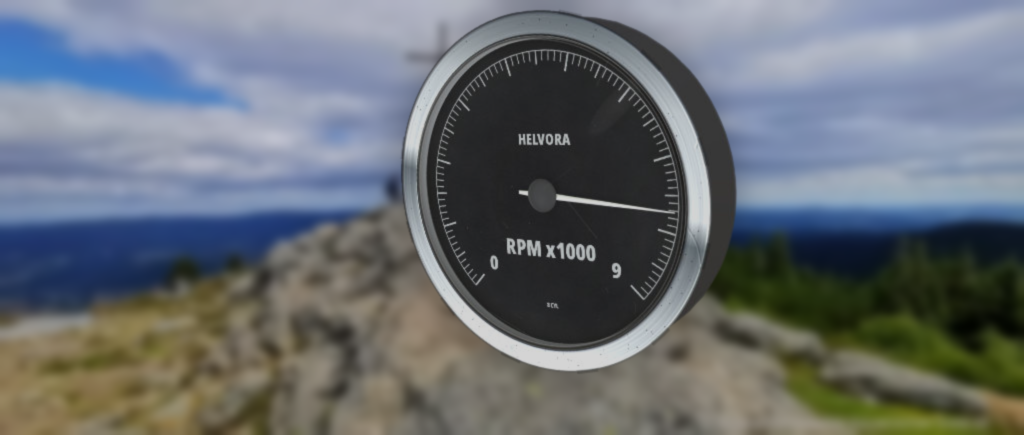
7700 rpm
